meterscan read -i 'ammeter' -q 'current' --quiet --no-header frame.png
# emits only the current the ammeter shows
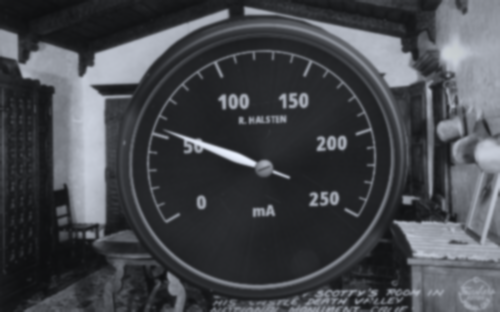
55 mA
